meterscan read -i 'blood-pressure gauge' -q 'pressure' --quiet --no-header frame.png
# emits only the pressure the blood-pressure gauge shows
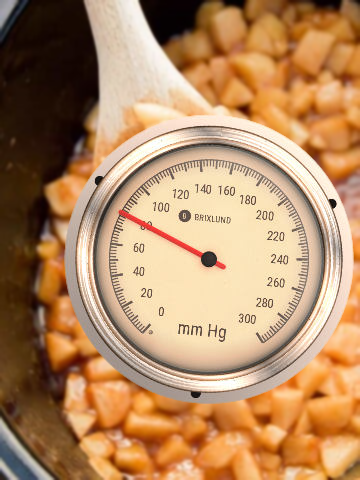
80 mmHg
